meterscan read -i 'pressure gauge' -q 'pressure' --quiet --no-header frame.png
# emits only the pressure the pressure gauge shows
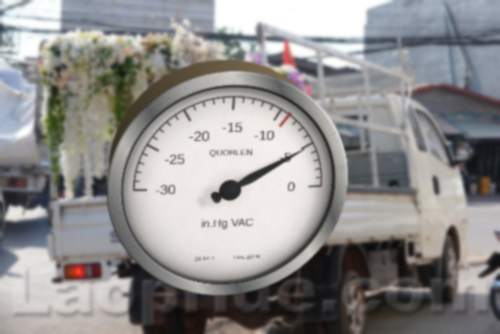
-5 inHg
